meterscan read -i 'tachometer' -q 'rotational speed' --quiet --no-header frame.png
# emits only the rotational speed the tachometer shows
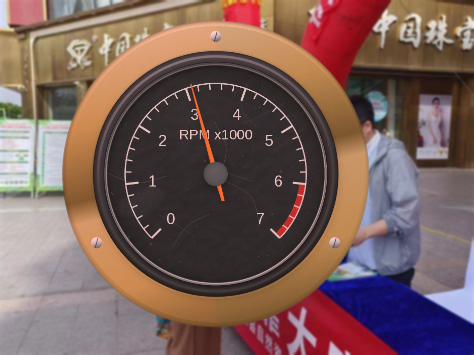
3100 rpm
